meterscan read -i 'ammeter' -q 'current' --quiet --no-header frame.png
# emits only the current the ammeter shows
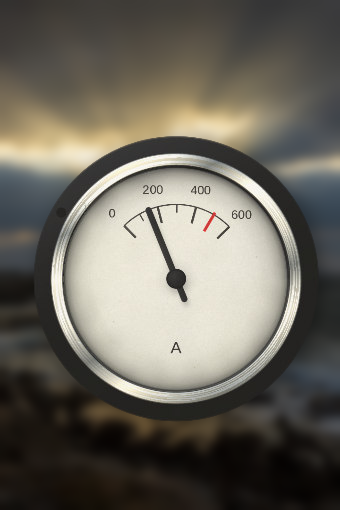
150 A
